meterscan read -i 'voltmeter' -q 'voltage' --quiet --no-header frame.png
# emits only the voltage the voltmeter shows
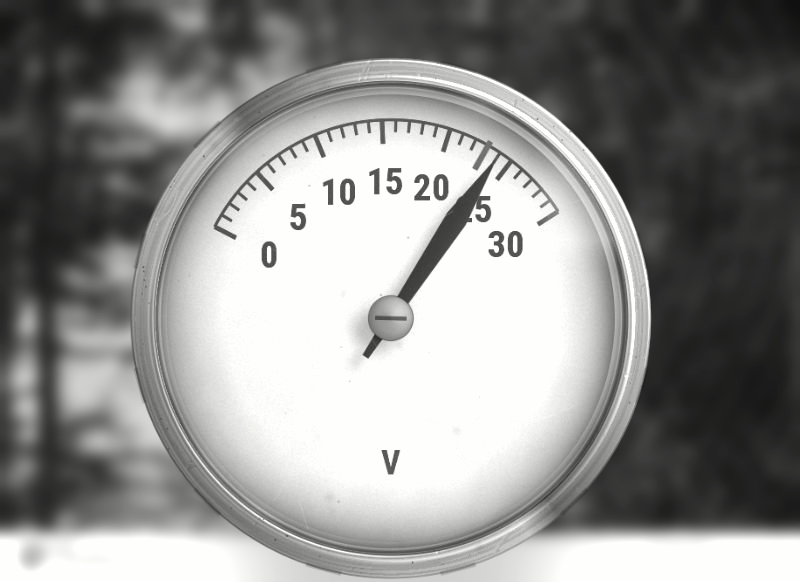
24 V
